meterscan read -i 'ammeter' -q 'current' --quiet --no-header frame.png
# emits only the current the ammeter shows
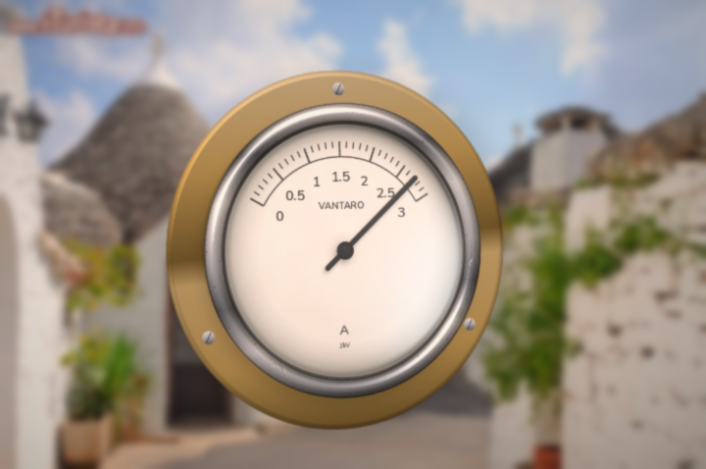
2.7 A
